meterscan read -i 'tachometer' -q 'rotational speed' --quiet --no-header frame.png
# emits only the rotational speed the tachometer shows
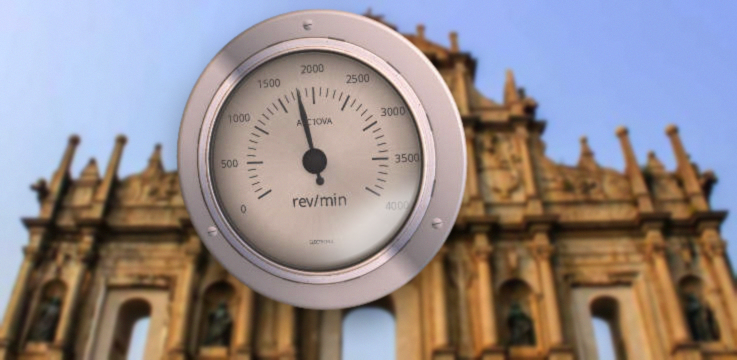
1800 rpm
